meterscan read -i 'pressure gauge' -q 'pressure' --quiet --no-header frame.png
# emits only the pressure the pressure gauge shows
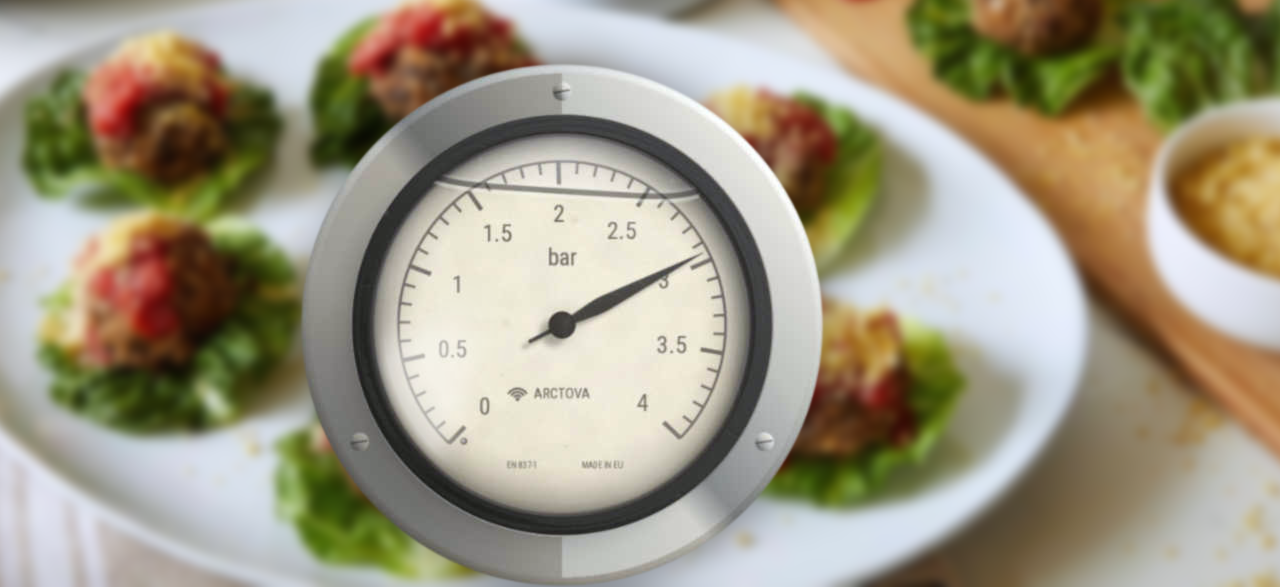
2.95 bar
